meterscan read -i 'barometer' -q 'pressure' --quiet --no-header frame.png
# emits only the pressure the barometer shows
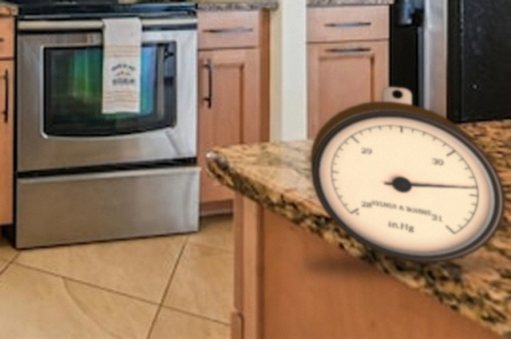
30.4 inHg
